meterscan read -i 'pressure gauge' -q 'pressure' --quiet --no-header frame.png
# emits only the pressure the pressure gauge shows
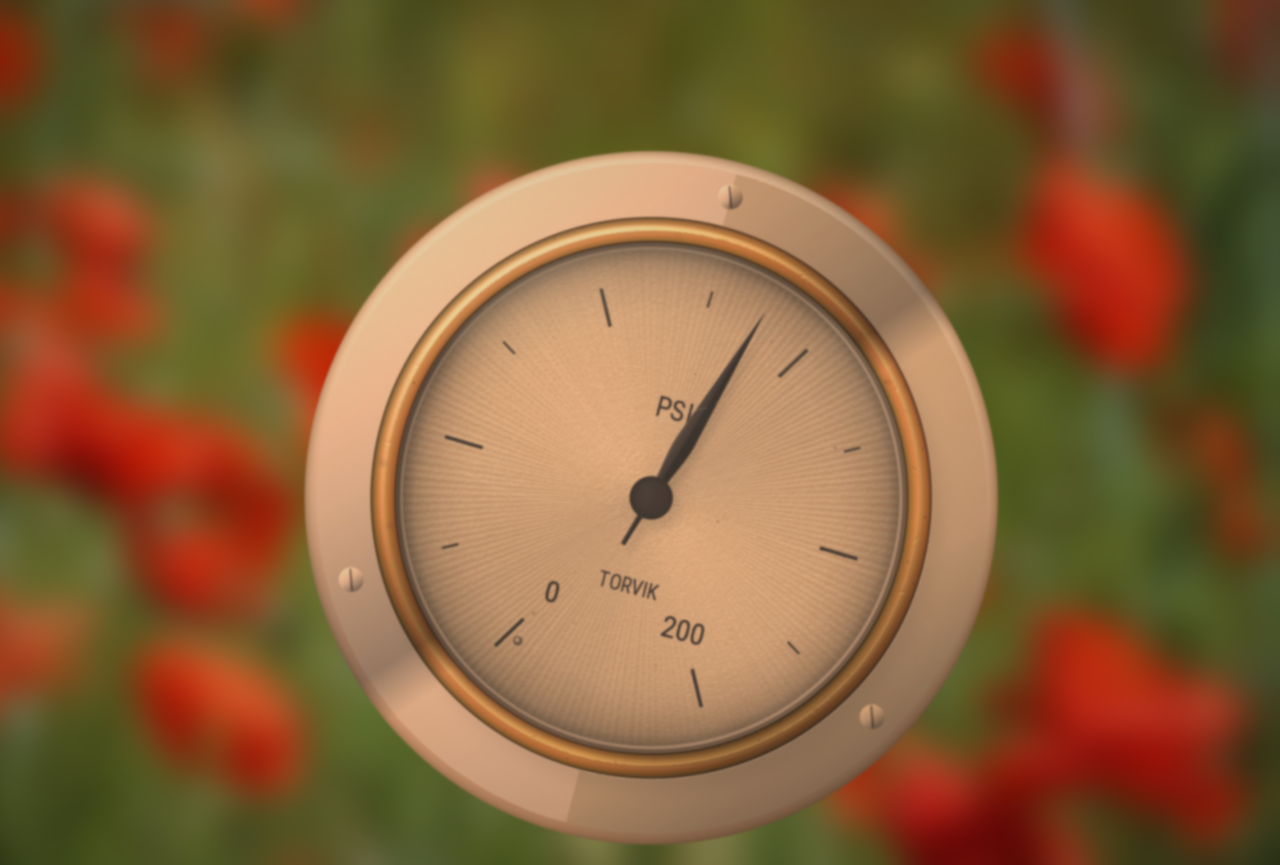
110 psi
